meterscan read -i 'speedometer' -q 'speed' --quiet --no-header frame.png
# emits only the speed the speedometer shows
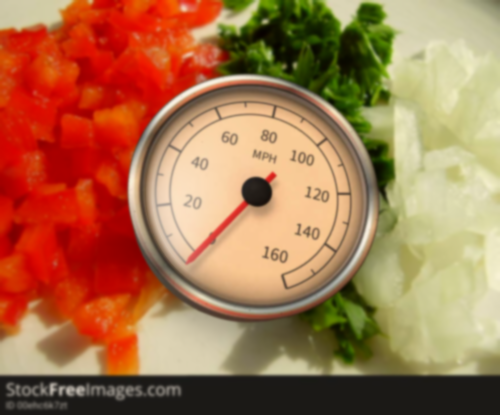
0 mph
